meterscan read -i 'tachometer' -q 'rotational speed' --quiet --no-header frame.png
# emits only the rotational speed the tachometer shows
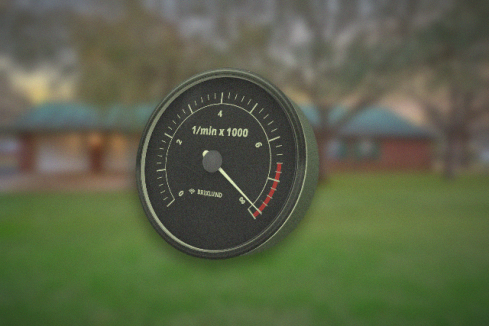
7800 rpm
